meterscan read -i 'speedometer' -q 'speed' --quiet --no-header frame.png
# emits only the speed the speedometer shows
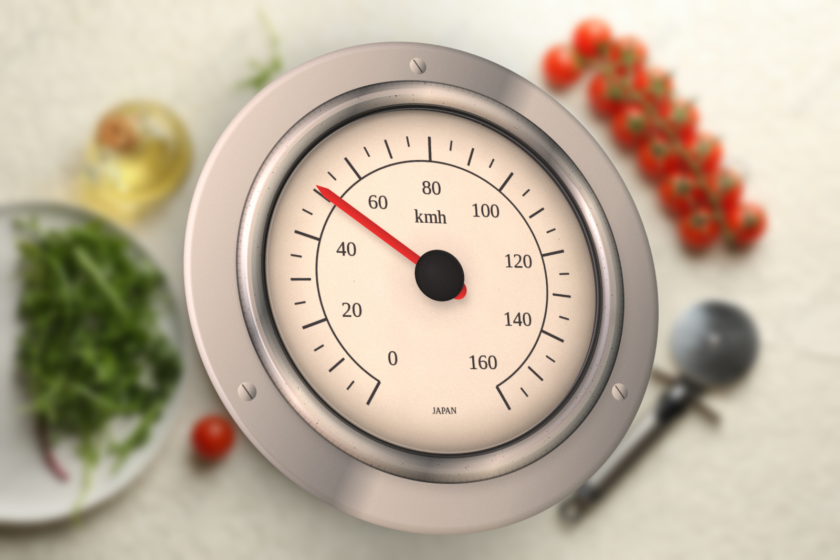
50 km/h
